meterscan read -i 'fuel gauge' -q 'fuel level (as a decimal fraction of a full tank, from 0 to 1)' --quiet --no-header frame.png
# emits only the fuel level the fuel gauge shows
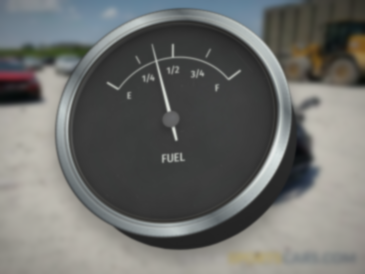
0.375
